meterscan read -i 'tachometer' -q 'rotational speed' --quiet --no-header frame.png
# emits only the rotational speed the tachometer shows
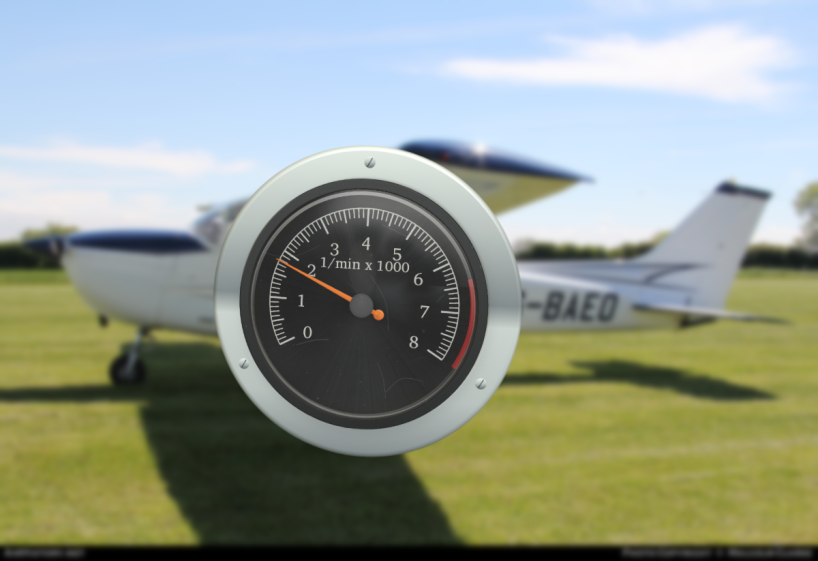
1800 rpm
